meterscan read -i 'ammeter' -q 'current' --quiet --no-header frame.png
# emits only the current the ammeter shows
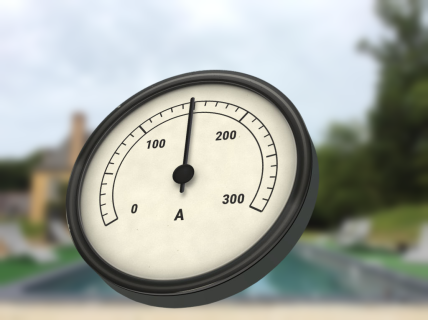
150 A
